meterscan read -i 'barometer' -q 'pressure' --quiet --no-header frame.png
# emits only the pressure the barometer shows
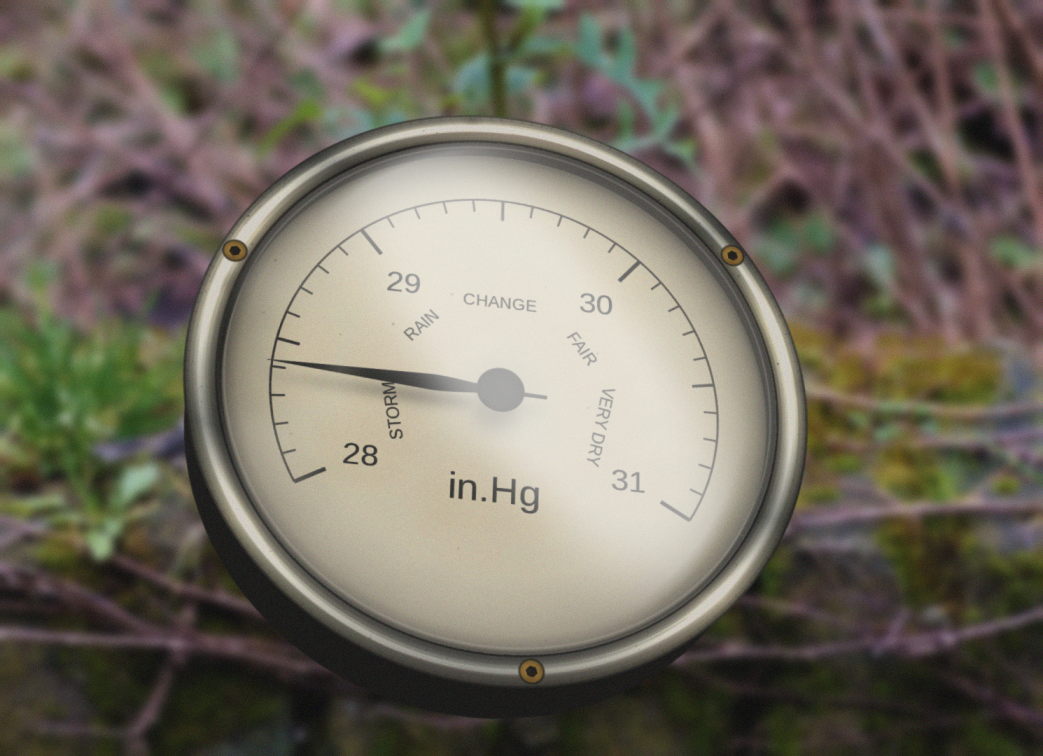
28.4 inHg
